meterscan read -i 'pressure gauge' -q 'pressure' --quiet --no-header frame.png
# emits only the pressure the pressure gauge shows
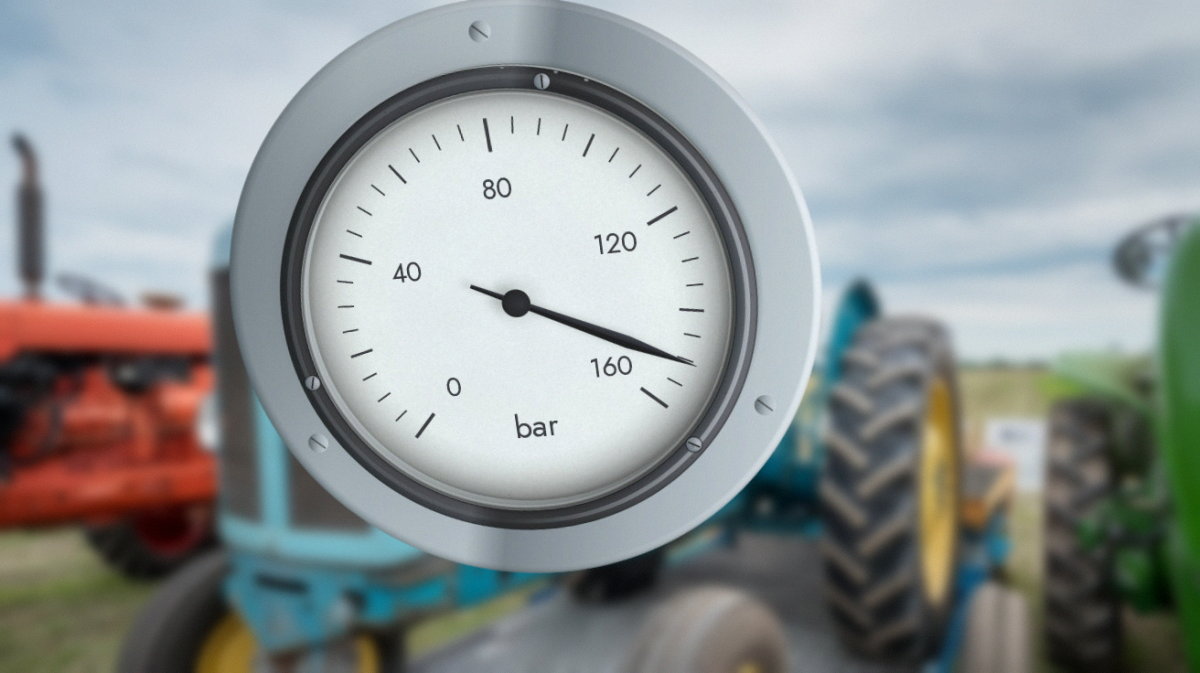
150 bar
